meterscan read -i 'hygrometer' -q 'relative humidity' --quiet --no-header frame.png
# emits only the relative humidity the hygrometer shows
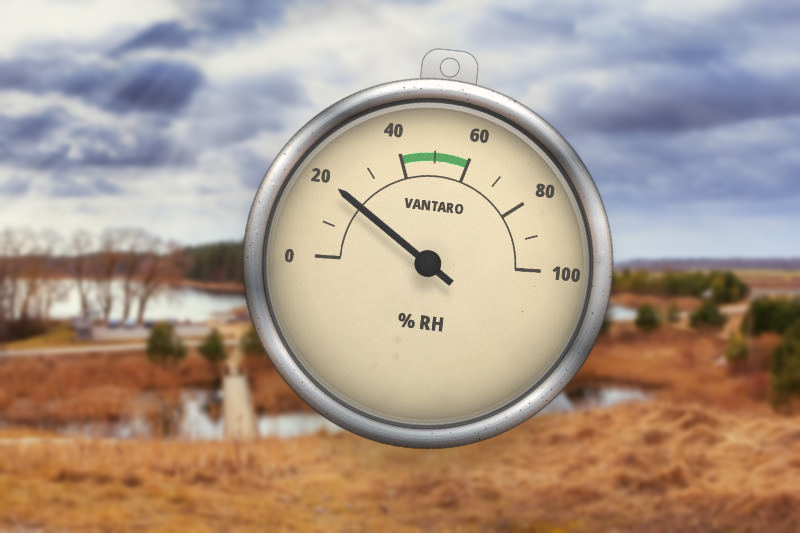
20 %
